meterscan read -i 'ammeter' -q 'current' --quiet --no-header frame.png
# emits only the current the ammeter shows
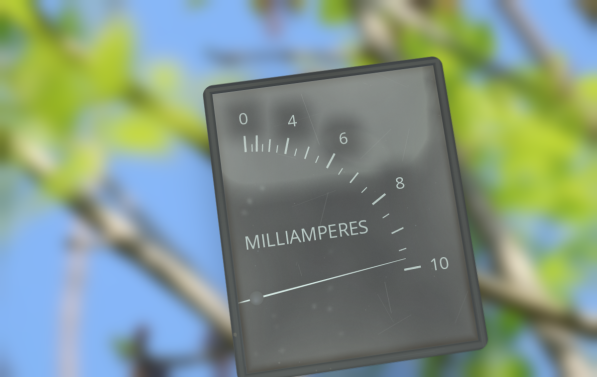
9.75 mA
